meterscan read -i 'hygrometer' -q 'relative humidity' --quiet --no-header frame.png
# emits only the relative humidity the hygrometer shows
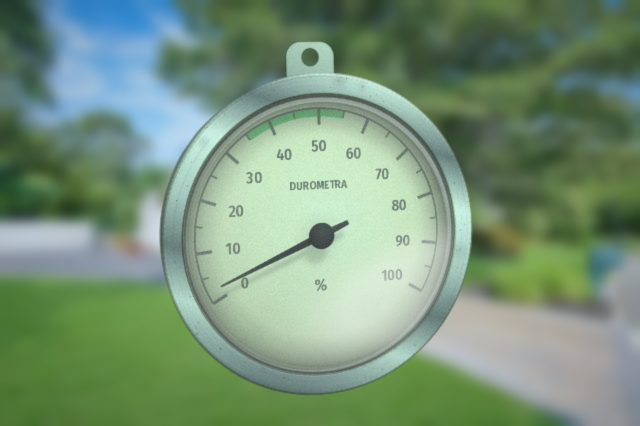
2.5 %
